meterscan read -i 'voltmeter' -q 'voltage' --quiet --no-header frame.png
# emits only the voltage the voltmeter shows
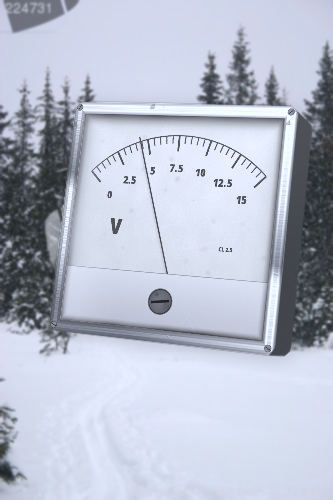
4.5 V
